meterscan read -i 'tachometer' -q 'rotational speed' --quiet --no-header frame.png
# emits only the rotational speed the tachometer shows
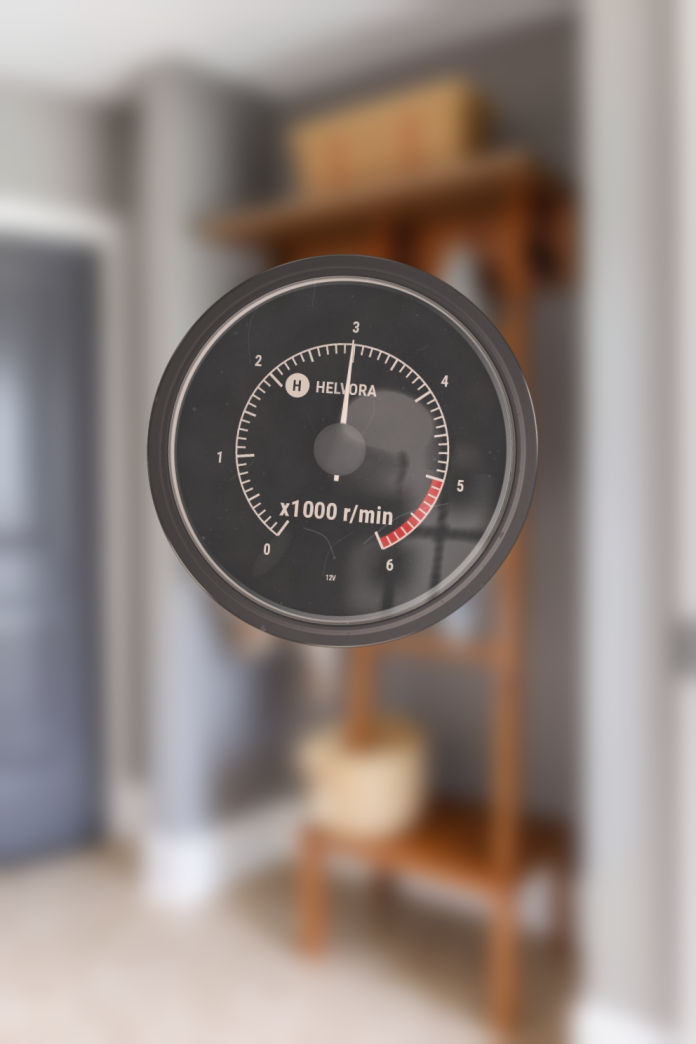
3000 rpm
